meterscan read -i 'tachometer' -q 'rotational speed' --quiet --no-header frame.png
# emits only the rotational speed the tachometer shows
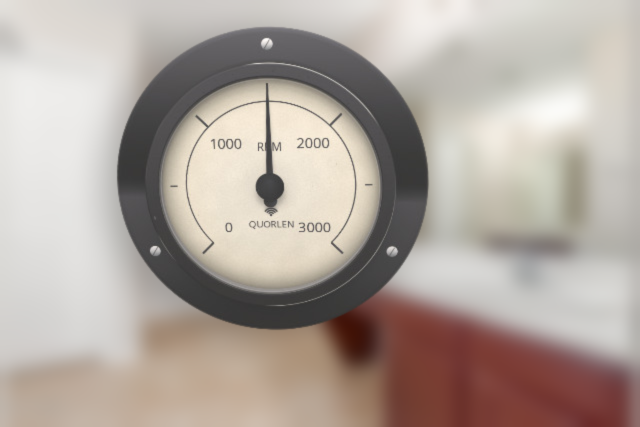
1500 rpm
